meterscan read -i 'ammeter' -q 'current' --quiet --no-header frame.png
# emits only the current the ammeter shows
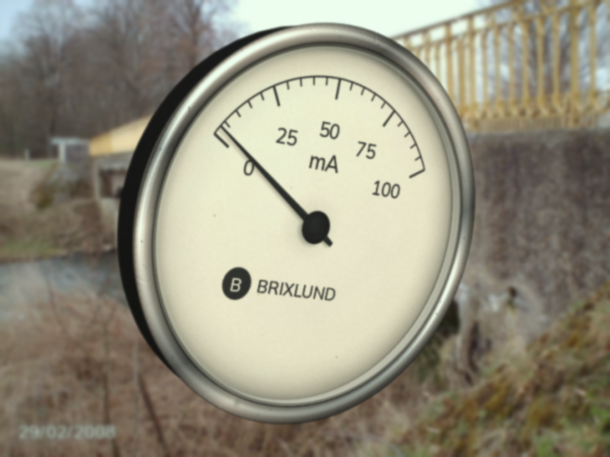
2.5 mA
